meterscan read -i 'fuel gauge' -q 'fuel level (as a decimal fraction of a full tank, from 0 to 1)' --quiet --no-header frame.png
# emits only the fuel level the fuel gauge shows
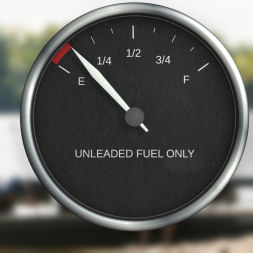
0.125
